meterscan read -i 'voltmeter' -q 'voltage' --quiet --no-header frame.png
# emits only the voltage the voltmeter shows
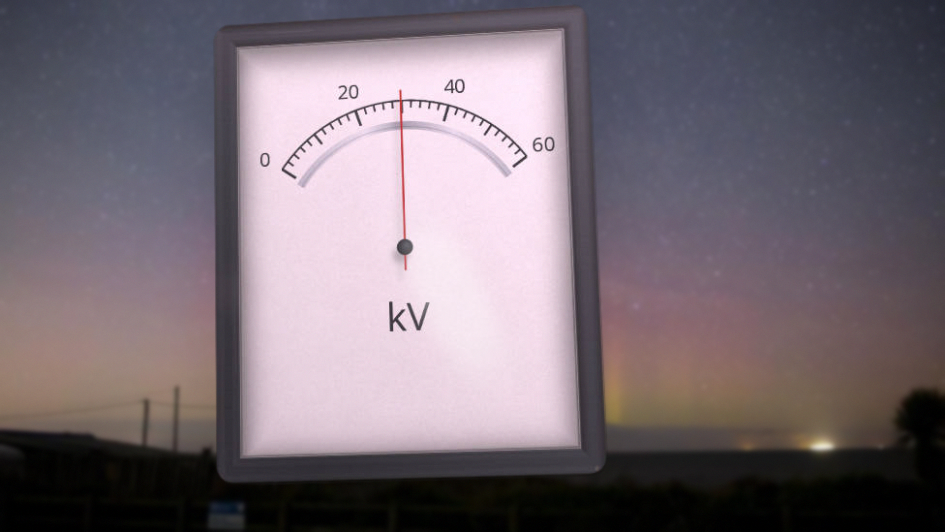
30 kV
